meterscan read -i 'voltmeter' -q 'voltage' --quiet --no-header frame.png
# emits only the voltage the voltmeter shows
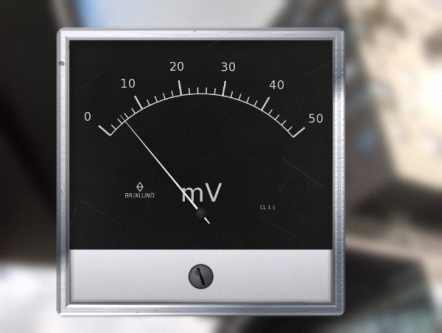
5 mV
